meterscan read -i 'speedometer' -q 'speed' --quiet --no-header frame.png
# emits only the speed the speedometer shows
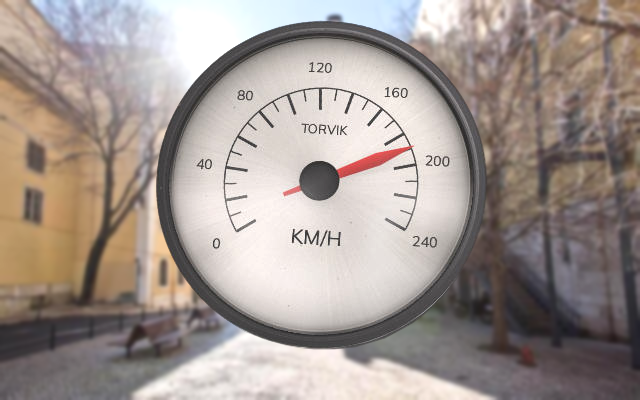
190 km/h
